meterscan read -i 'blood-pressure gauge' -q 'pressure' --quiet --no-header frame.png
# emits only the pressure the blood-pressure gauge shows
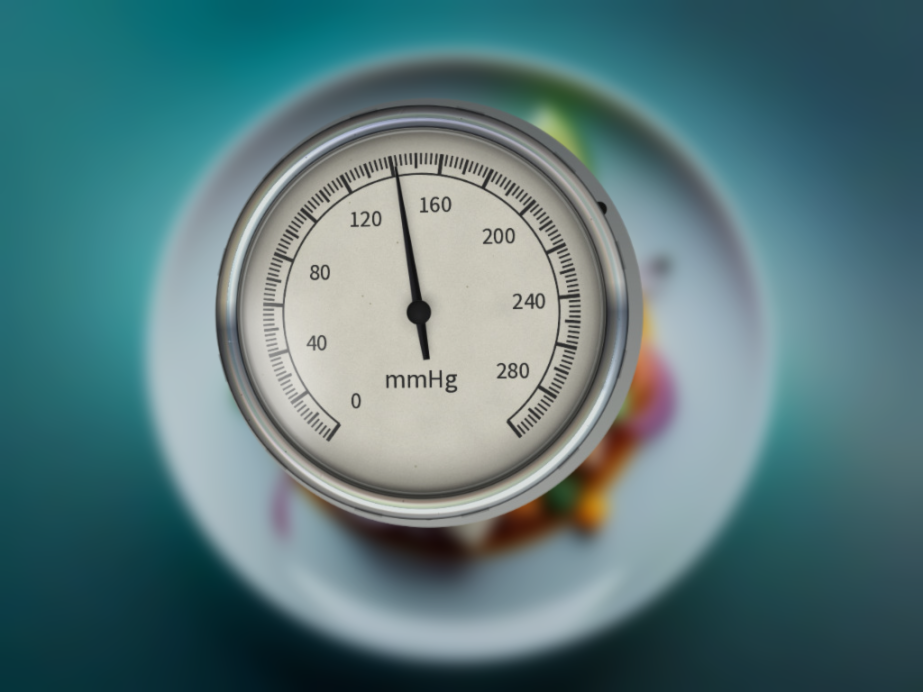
142 mmHg
